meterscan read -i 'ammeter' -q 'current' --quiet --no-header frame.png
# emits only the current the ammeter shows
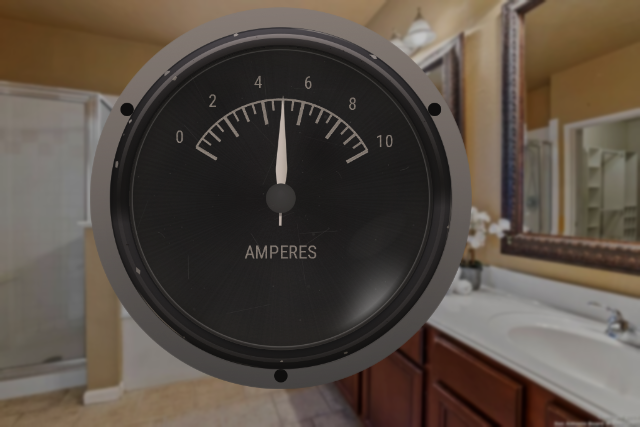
5 A
